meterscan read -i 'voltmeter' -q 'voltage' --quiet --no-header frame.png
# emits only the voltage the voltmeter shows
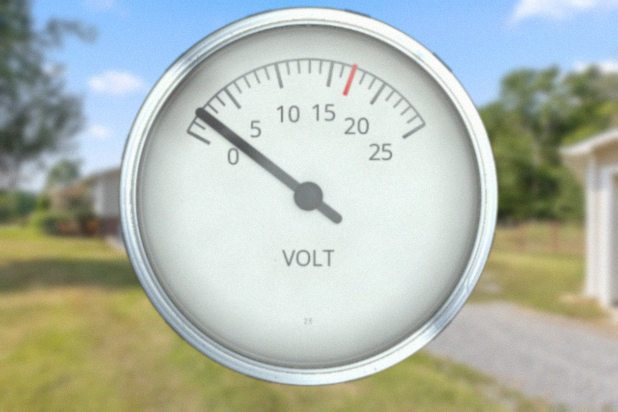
2 V
